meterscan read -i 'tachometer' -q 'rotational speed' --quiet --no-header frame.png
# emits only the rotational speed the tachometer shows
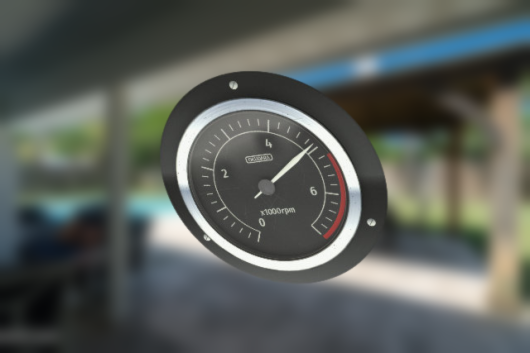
4900 rpm
